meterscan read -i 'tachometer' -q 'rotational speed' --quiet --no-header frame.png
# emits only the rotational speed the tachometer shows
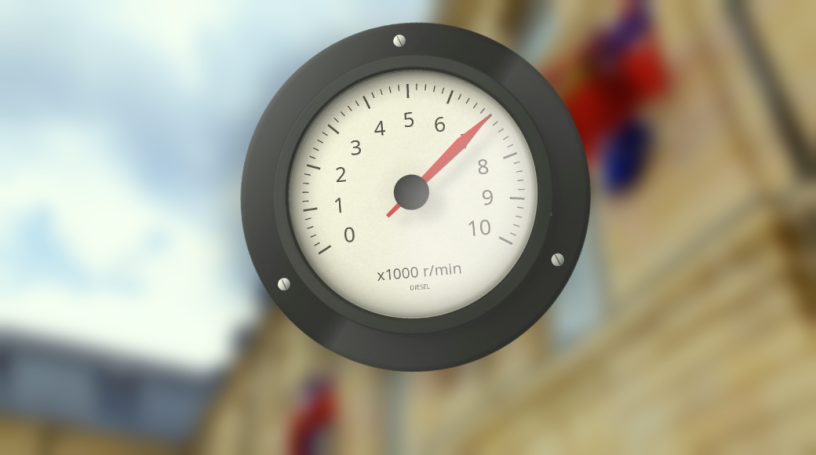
7000 rpm
